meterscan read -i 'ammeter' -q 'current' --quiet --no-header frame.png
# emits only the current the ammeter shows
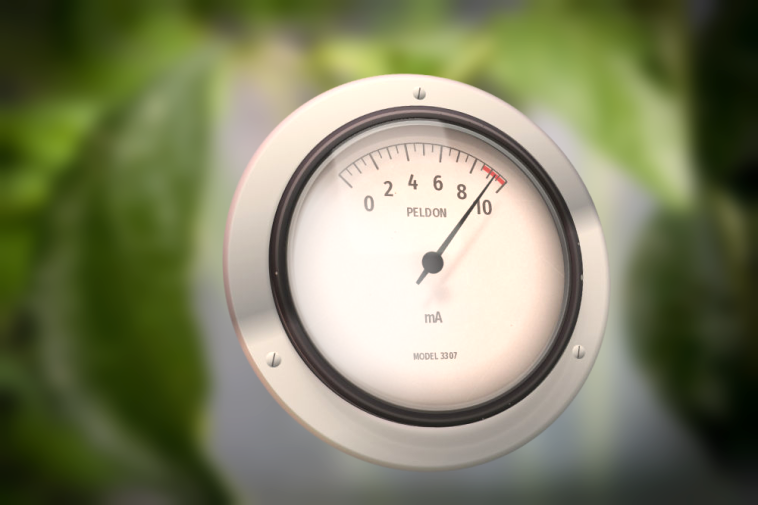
9.25 mA
